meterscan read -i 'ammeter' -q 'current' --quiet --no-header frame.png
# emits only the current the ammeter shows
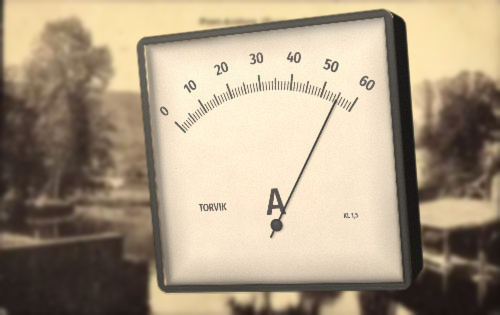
55 A
